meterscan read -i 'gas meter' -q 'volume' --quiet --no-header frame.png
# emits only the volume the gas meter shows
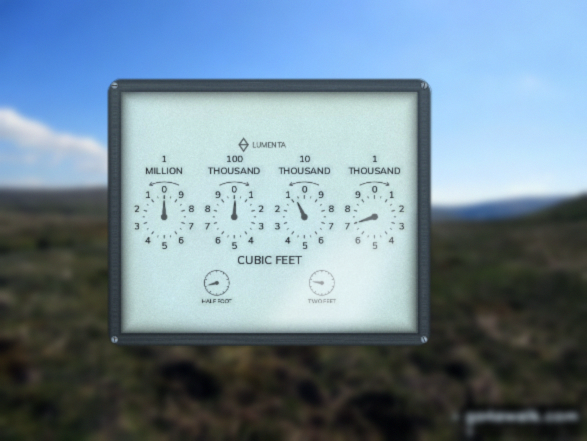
700 ft³
